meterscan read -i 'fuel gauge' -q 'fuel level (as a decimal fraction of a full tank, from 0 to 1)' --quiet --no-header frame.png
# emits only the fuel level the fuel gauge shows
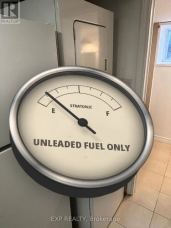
0.125
